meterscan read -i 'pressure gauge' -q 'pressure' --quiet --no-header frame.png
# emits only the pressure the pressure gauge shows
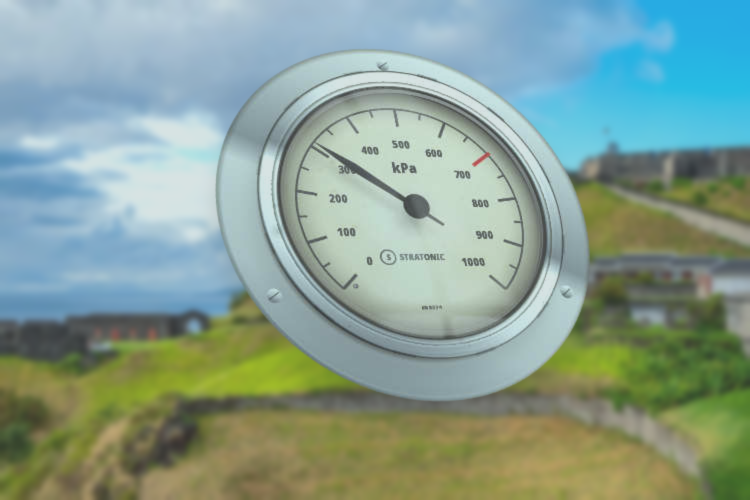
300 kPa
